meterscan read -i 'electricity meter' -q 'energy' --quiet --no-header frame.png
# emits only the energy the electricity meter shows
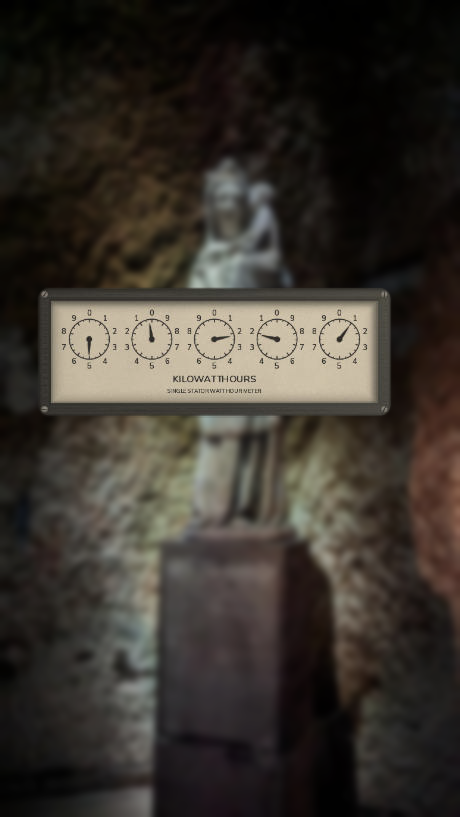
50221 kWh
